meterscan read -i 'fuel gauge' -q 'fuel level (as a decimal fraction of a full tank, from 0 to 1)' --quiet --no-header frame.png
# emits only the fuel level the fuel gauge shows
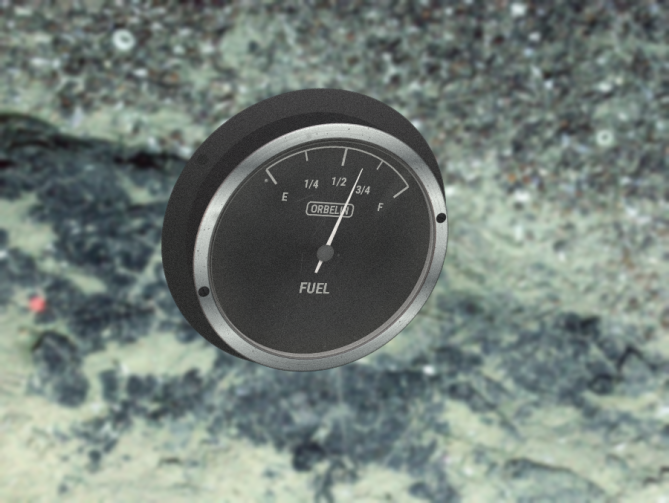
0.625
